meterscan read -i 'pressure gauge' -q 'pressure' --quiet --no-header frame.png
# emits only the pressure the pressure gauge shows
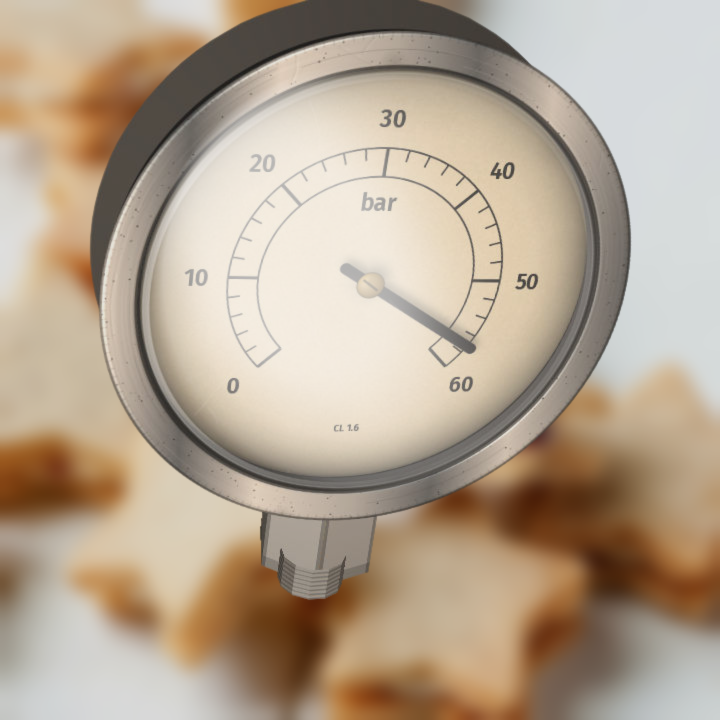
57 bar
